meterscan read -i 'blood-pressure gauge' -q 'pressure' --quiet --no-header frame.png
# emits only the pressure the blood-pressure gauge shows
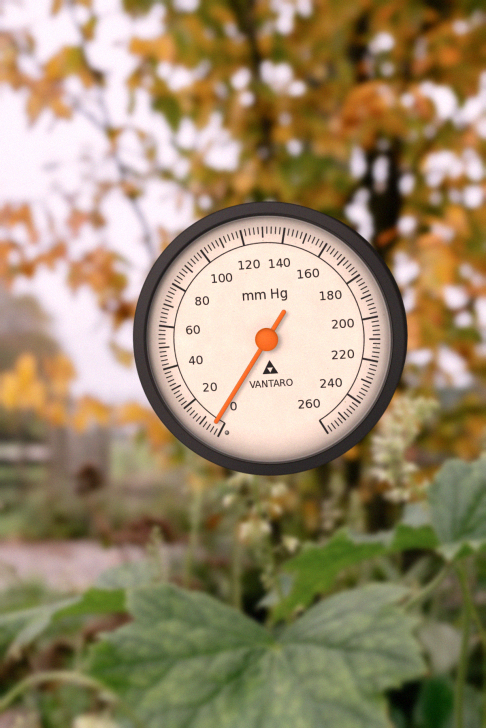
4 mmHg
